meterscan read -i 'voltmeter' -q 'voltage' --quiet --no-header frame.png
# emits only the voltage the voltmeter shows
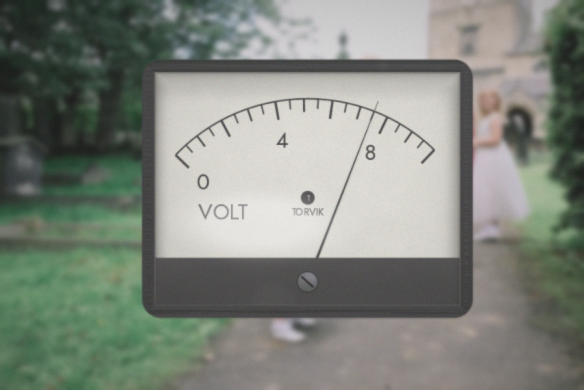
7.5 V
